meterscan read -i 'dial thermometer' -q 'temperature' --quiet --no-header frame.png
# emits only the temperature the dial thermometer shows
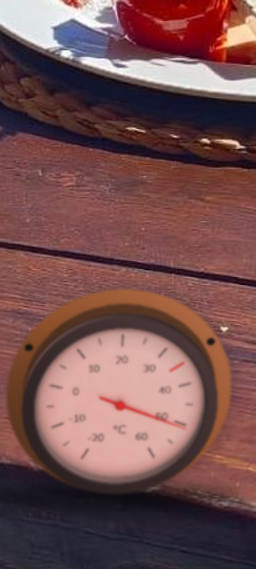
50 °C
